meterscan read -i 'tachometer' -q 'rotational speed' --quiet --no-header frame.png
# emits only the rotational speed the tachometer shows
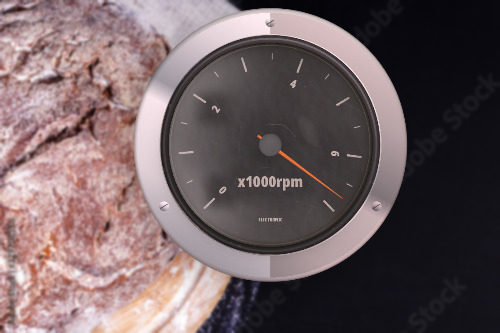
6750 rpm
